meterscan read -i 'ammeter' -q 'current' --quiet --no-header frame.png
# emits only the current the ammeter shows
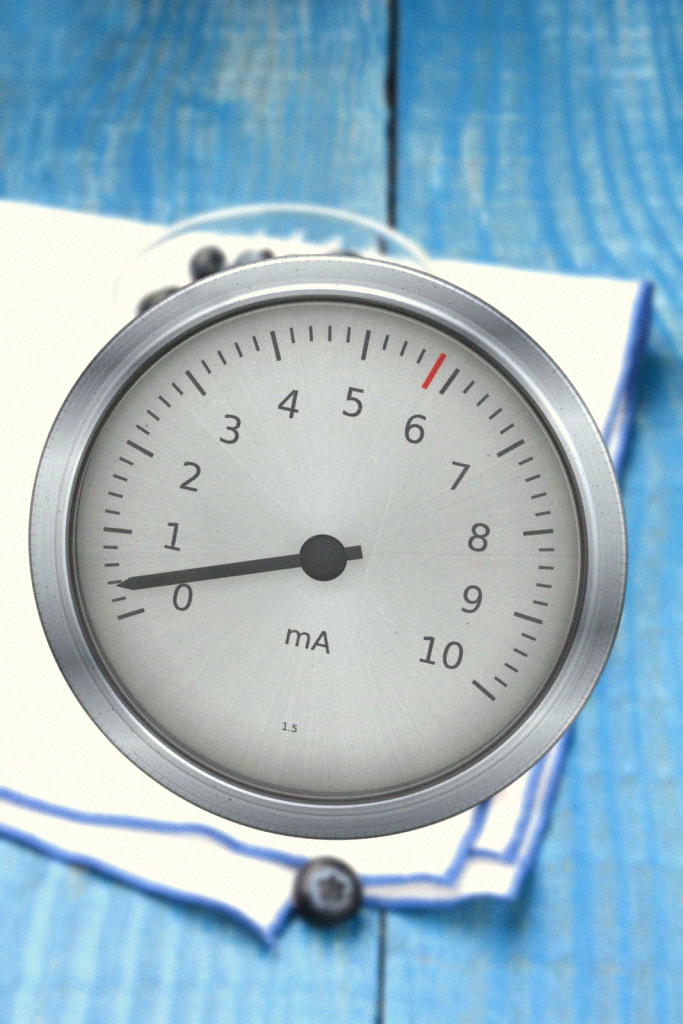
0.4 mA
